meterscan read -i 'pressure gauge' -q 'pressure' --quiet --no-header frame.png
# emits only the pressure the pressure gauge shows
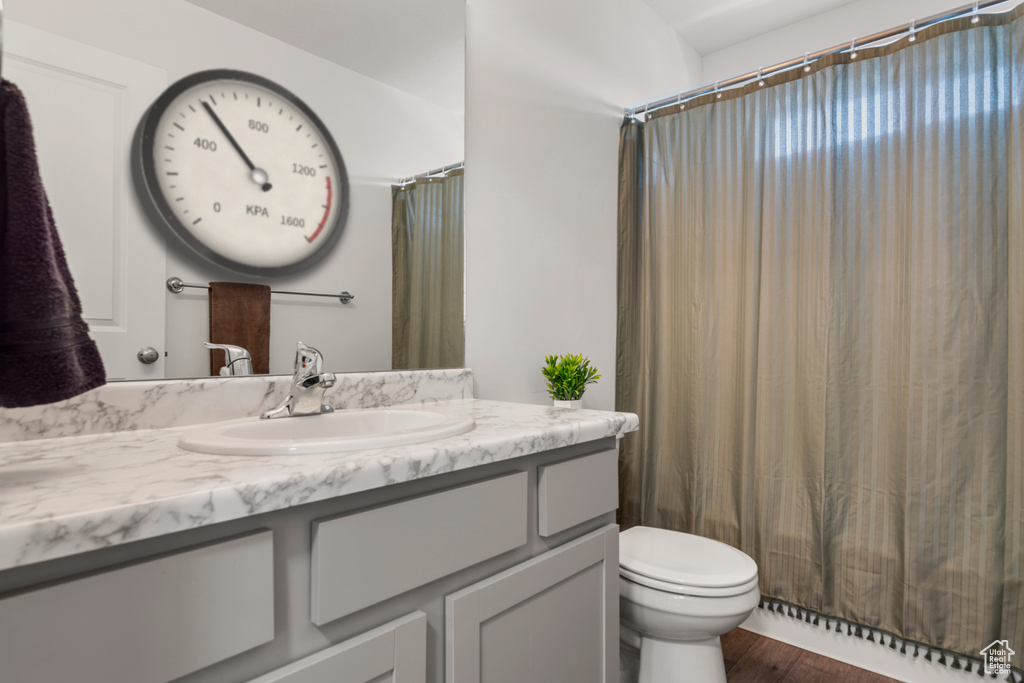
550 kPa
